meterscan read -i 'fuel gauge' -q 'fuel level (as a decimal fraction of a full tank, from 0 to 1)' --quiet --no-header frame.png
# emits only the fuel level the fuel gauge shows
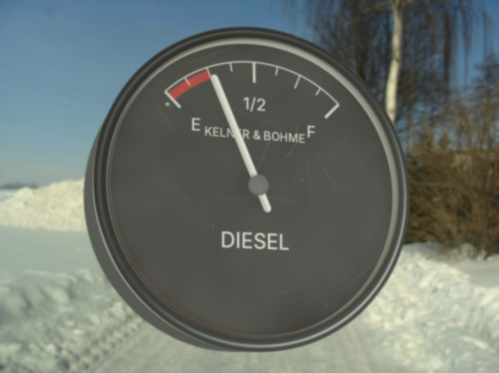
0.25
